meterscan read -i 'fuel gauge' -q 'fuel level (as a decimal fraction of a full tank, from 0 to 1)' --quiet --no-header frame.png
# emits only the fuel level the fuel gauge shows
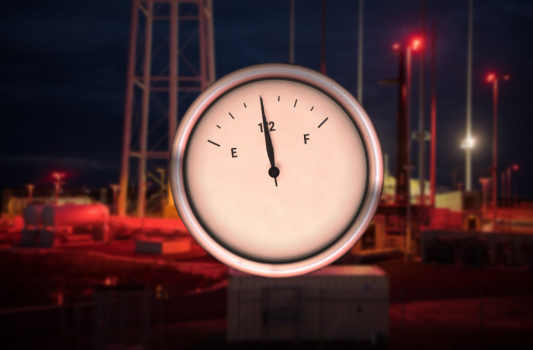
0.5
